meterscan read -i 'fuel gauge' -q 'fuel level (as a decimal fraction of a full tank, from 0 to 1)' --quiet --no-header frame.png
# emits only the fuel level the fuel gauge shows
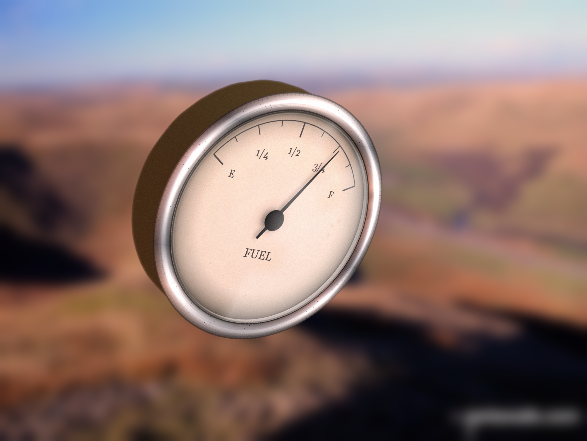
0.75
